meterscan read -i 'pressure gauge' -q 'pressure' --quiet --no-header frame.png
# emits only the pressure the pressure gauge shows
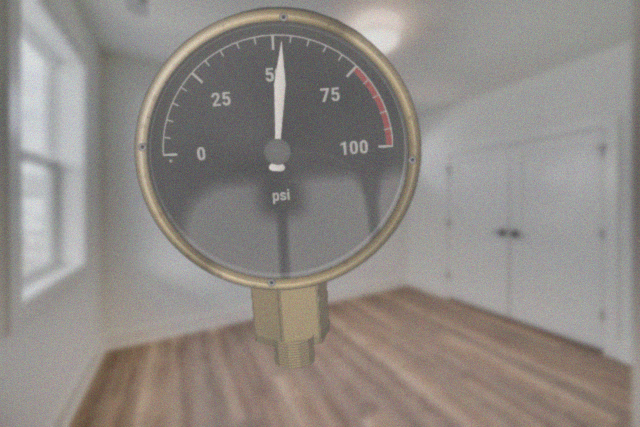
52.5 psi
